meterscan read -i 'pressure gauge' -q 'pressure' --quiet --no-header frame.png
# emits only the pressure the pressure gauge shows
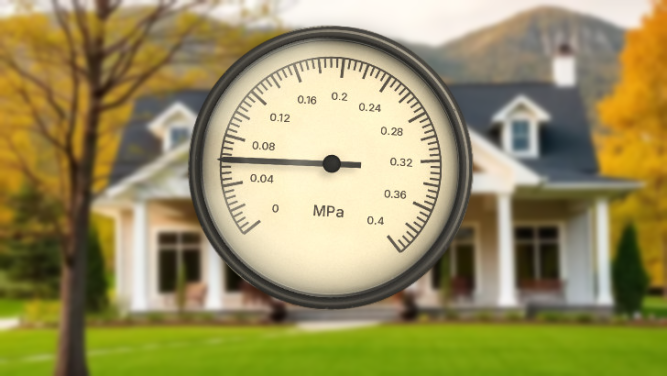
0.06 MPa
